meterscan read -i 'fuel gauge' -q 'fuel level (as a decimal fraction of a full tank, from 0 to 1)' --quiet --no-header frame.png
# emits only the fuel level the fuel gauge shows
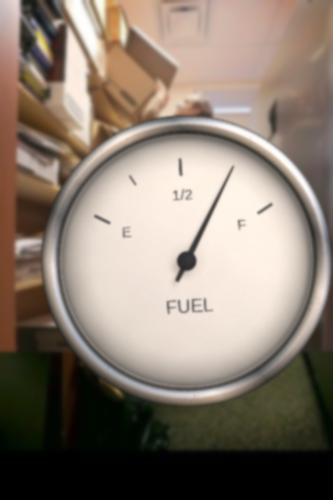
0.75
